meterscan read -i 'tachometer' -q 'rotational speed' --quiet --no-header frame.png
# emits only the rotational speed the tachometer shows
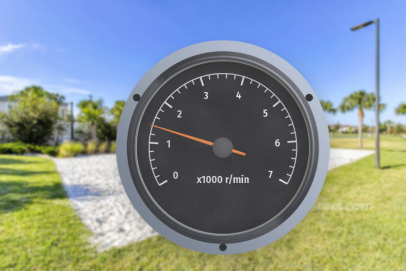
1400 rpm
